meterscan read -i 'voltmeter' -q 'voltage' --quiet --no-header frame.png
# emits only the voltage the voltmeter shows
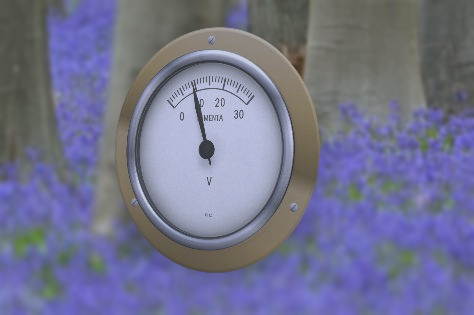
10 V
